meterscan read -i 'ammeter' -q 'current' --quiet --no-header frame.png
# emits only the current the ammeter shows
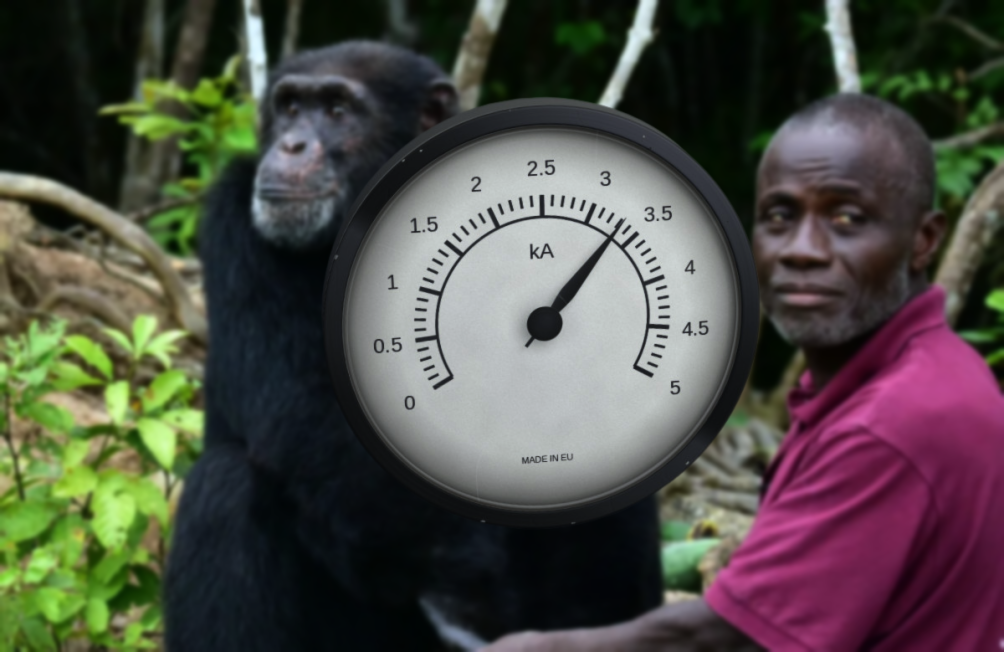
3.3 kA
